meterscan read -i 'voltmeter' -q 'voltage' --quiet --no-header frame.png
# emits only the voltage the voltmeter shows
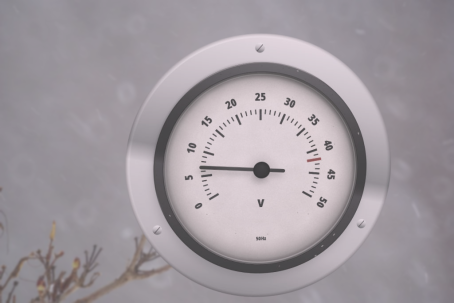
7 V
